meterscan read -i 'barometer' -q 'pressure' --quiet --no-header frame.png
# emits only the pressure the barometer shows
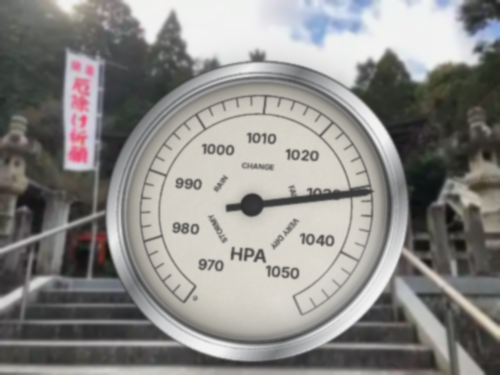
1031 hPa
